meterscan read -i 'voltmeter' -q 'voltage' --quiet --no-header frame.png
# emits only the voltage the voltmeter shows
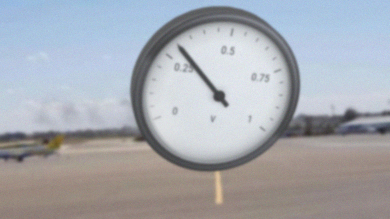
0.3 V
